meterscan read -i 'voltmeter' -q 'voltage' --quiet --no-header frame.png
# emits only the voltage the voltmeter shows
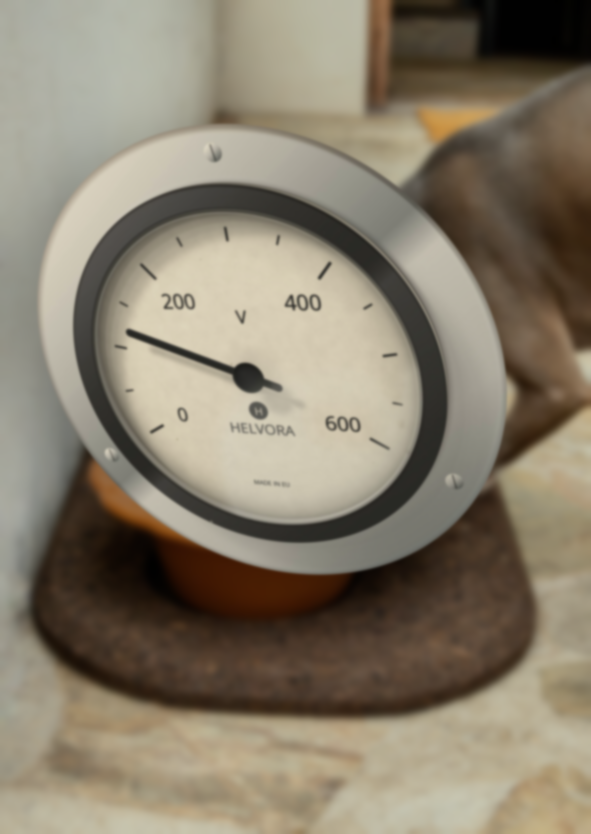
125 V
